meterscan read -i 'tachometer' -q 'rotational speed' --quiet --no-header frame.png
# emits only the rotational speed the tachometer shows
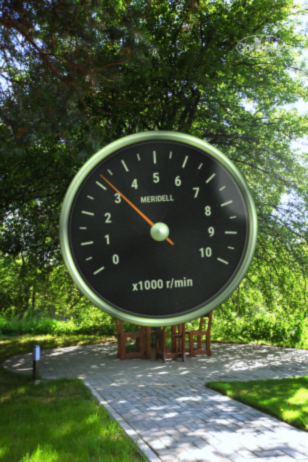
3250 rpm
